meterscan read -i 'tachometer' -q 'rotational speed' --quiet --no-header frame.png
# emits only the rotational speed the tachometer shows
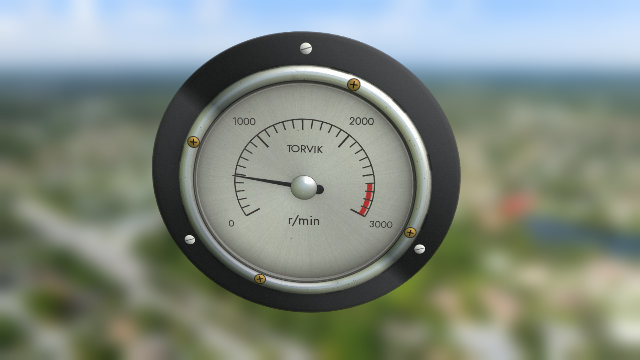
500 rpm
